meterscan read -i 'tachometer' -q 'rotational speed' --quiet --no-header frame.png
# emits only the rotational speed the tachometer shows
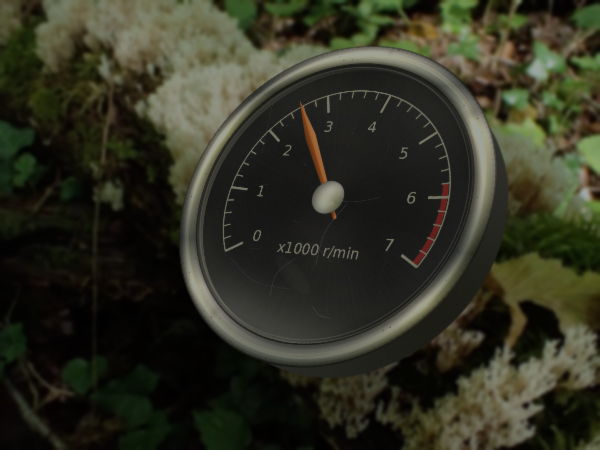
2600 rpm
